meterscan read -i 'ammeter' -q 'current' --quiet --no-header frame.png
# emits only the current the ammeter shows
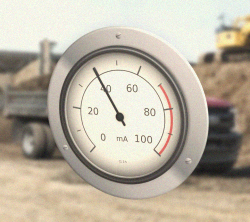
40 mA
